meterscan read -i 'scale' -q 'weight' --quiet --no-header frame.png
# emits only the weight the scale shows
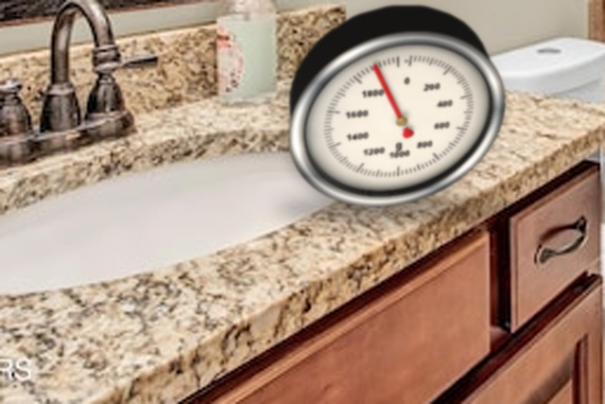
1900 g
